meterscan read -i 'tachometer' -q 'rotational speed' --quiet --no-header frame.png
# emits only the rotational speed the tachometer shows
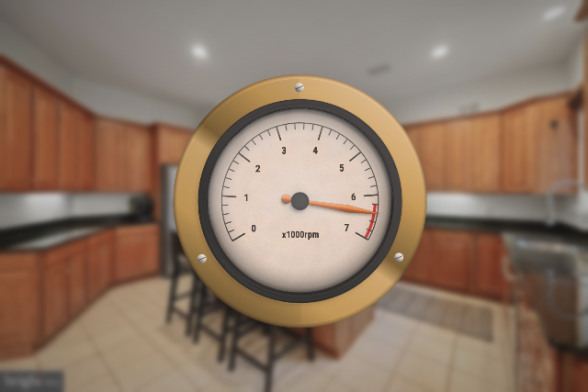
6400 rpm
